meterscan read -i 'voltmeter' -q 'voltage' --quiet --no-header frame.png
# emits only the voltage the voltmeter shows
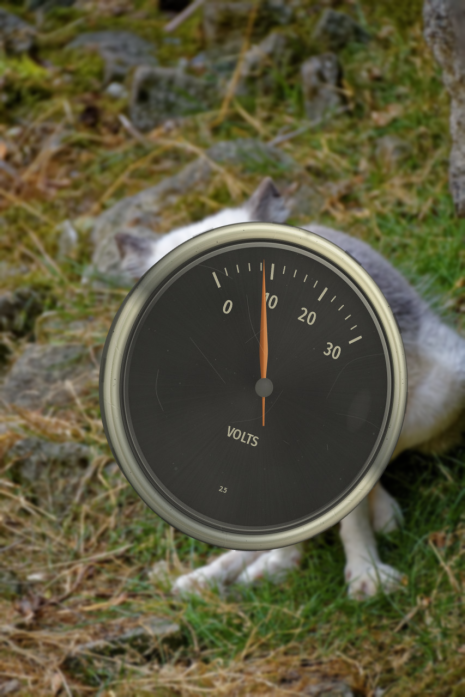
8 V
